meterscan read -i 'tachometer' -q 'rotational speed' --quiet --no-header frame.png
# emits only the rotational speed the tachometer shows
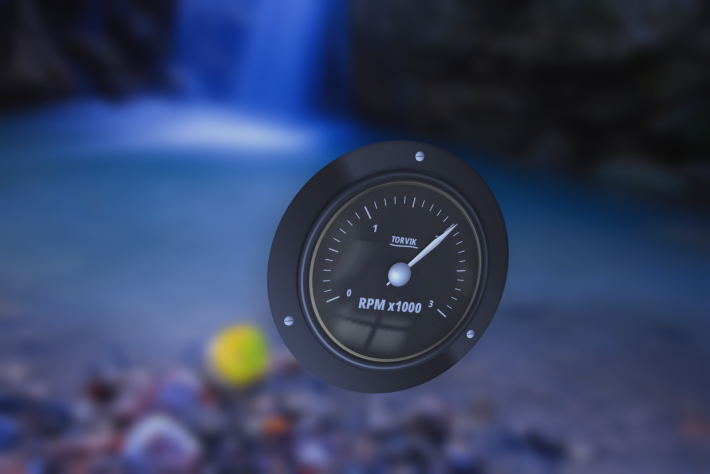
2000 rpm
